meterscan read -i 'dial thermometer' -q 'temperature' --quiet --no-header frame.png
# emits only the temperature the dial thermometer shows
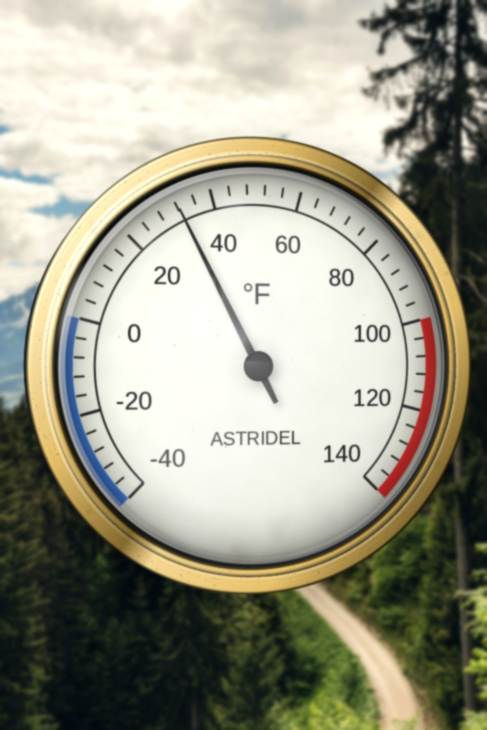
32 °F
